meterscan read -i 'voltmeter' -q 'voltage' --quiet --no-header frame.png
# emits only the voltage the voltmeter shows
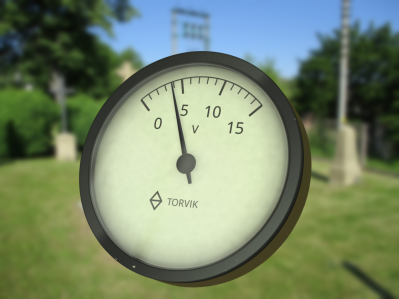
4 V
